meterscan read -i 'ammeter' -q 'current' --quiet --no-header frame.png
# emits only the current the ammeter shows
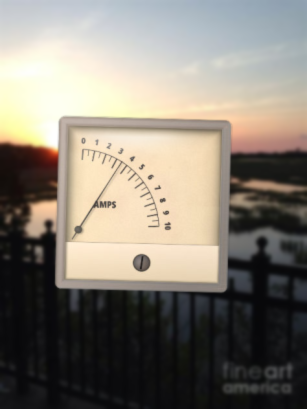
3.5 A
